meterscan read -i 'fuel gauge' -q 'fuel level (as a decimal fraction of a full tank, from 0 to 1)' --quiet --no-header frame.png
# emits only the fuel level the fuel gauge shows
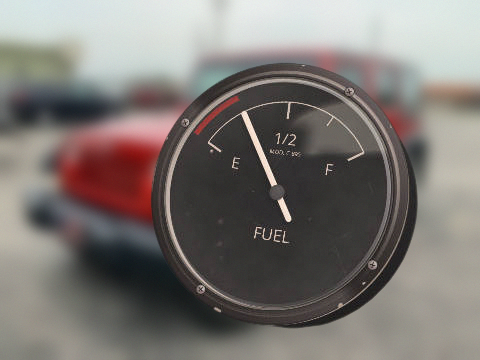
0.25
